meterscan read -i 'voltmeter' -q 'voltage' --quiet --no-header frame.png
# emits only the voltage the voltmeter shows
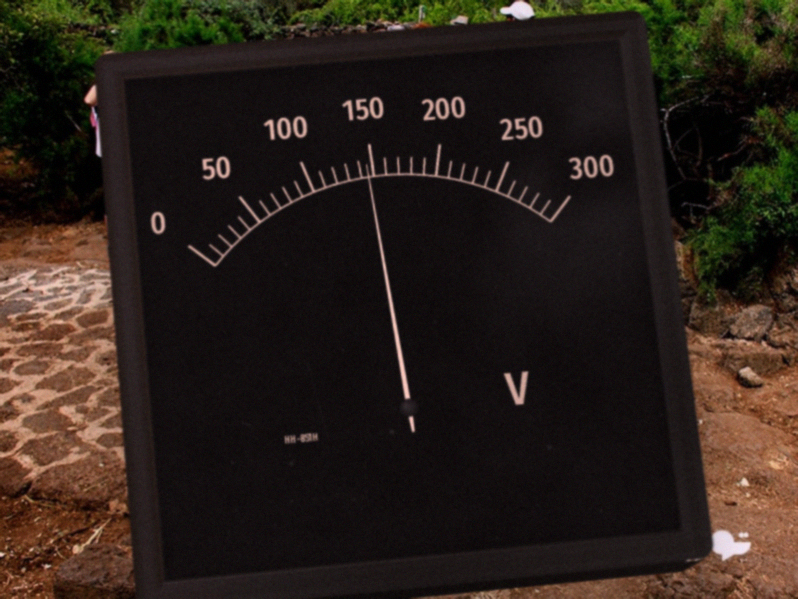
145 V
